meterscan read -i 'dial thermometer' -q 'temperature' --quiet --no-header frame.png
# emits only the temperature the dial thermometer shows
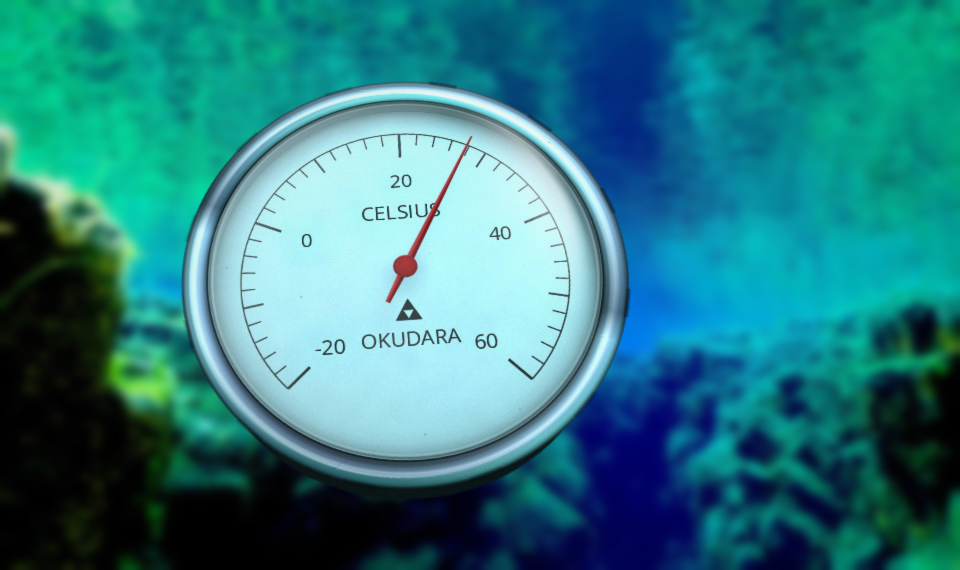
28 °C
